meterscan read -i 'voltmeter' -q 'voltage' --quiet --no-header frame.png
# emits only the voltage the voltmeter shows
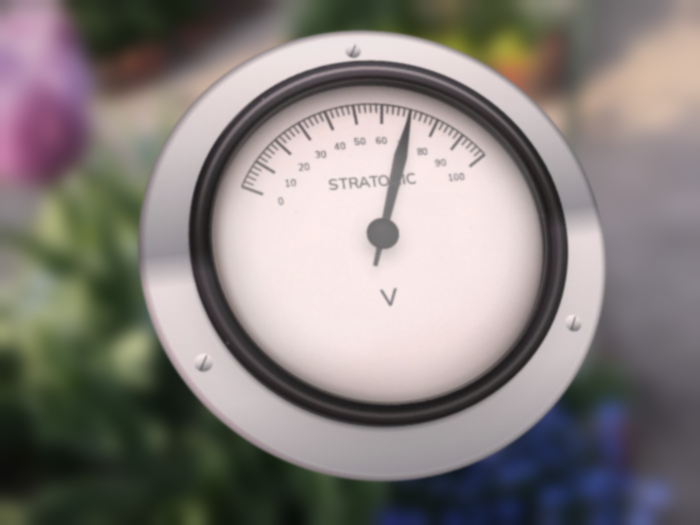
70 V
